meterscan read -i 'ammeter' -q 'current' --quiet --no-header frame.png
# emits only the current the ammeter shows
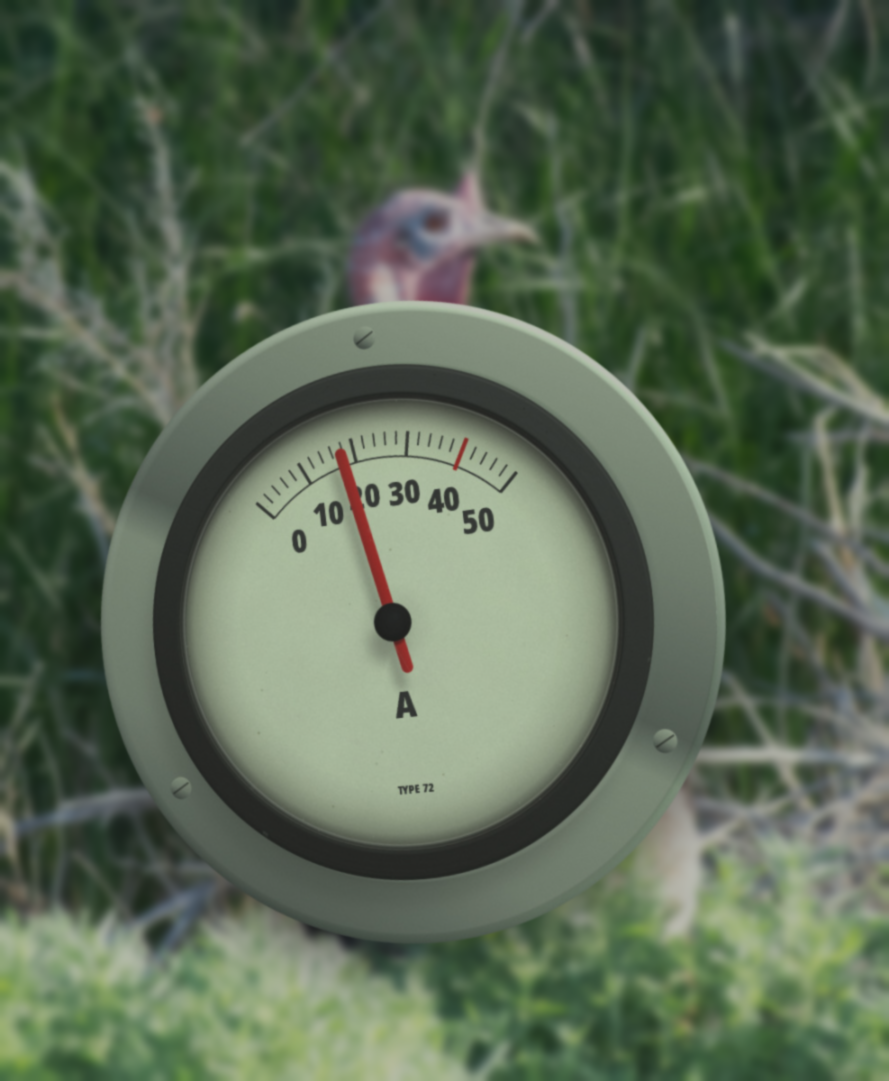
18 A
